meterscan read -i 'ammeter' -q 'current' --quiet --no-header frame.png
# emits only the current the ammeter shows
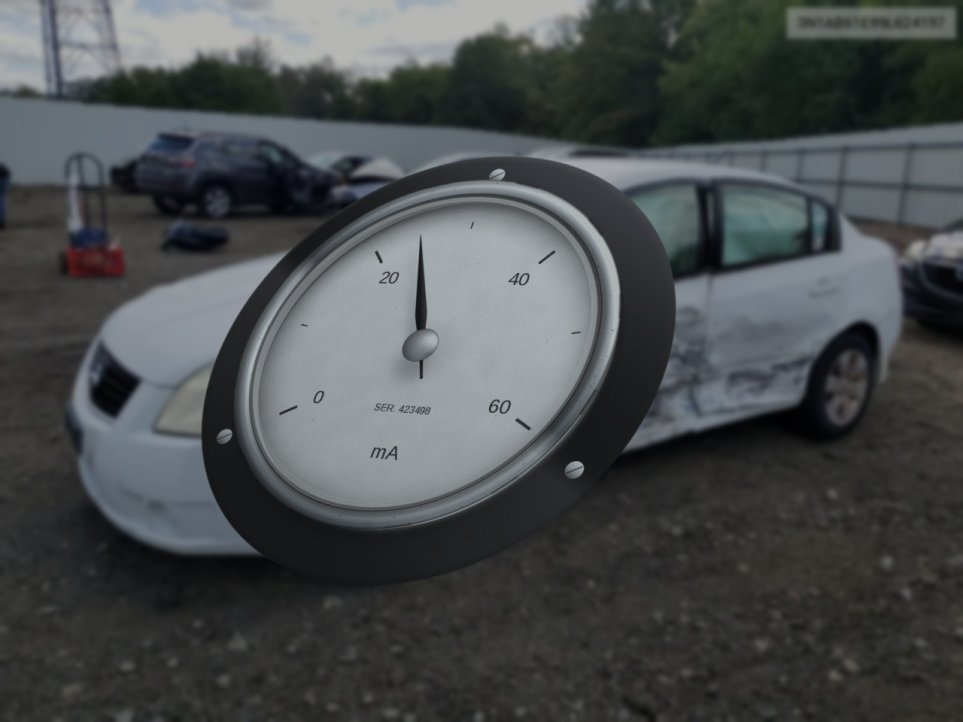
25 mA
